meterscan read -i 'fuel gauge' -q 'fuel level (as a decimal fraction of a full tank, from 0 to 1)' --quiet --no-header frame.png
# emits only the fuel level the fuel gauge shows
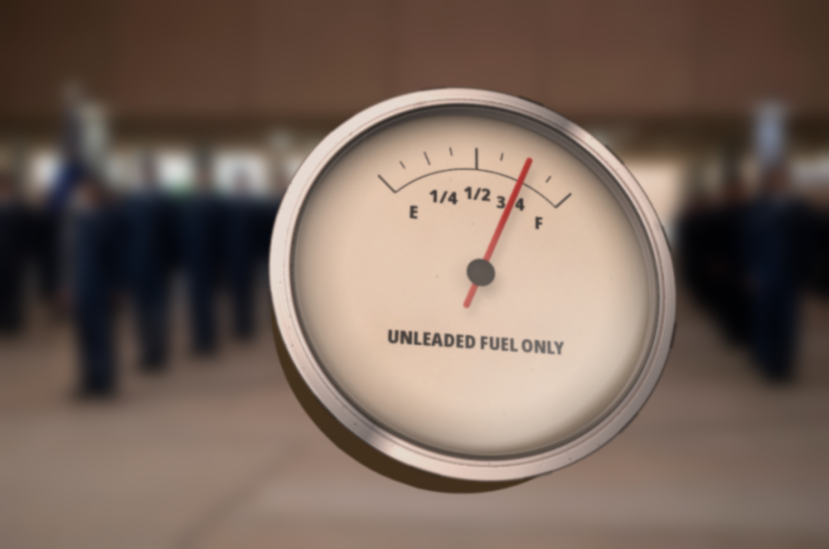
0.75
